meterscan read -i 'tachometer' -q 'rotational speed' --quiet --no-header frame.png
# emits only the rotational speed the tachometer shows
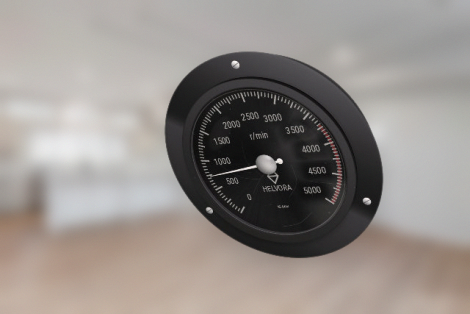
750 rpm
